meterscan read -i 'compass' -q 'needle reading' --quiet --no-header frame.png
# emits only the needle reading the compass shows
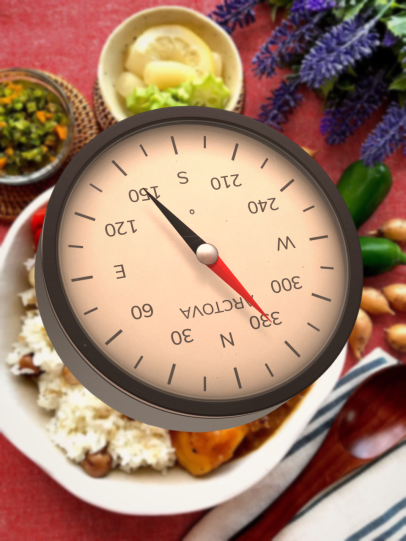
330 °
